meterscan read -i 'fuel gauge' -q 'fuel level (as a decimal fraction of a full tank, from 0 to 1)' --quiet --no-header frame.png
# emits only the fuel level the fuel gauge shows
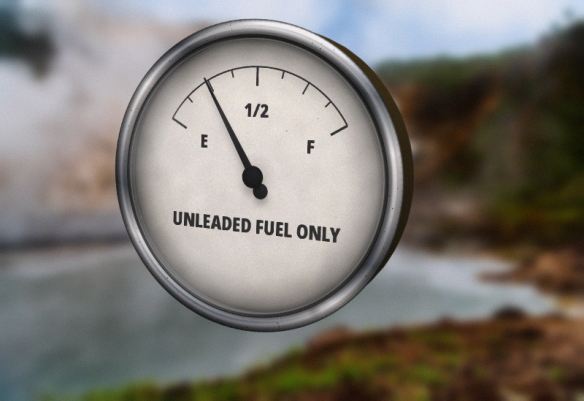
0.25
